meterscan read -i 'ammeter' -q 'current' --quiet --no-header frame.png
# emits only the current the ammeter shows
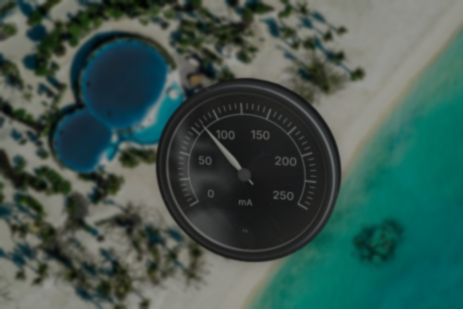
85 mA
